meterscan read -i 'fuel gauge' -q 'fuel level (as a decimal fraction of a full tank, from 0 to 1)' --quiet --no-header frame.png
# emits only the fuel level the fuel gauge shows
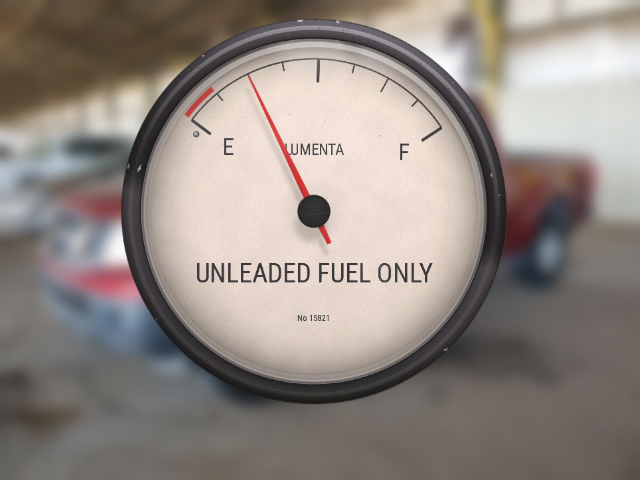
0.25
